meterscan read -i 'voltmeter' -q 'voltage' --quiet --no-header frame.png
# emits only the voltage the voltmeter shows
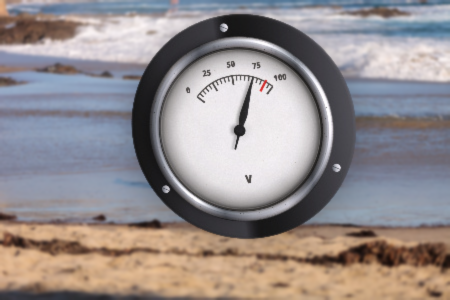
75 V
